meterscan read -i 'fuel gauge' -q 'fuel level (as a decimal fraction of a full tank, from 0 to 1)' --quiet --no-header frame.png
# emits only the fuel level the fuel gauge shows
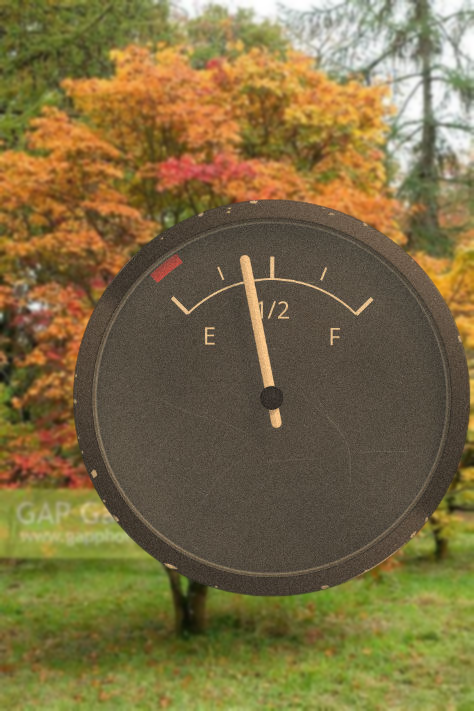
0.375
